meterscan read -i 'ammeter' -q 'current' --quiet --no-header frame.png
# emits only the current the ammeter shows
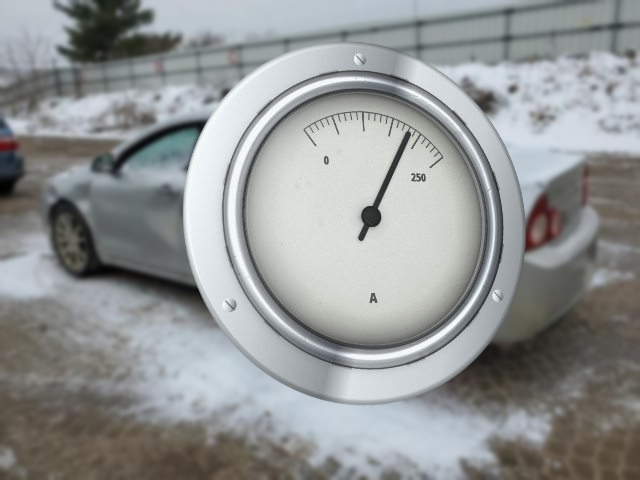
180 A
